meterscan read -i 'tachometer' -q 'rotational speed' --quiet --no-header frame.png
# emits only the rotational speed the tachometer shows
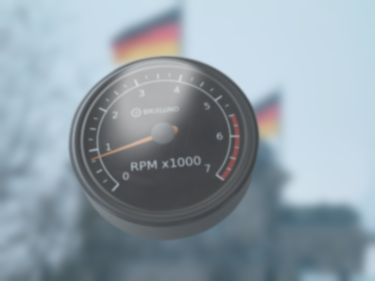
750 rpm
